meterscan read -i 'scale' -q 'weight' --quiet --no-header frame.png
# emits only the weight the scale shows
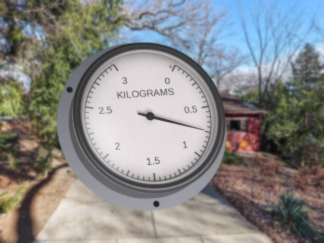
0.75 kg
